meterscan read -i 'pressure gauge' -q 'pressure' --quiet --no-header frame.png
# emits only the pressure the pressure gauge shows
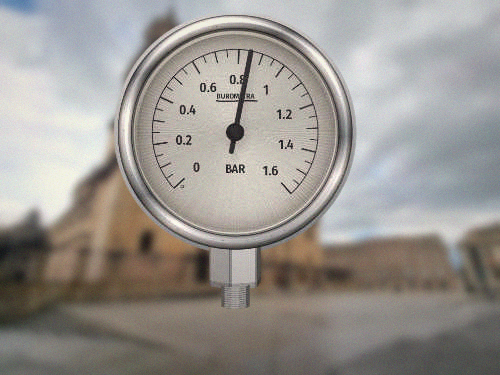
0.85 bar
